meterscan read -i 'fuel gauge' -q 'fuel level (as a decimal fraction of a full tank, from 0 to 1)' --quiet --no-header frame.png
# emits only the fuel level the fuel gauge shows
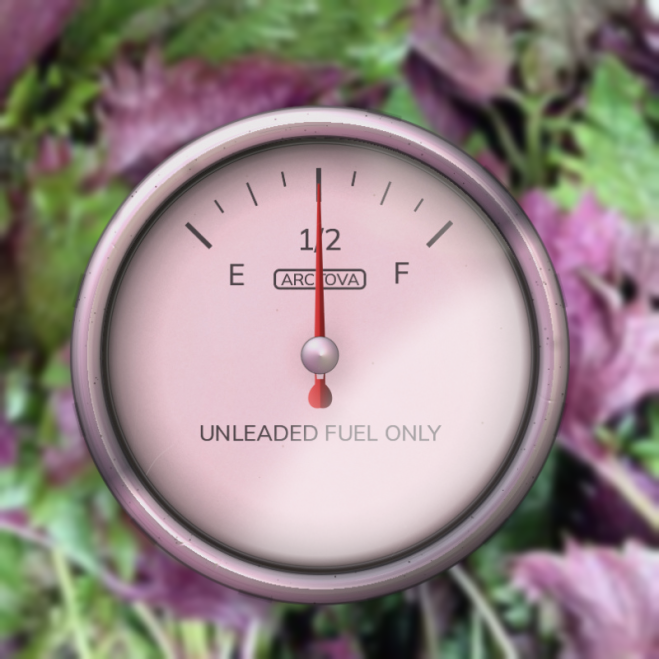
0.5
